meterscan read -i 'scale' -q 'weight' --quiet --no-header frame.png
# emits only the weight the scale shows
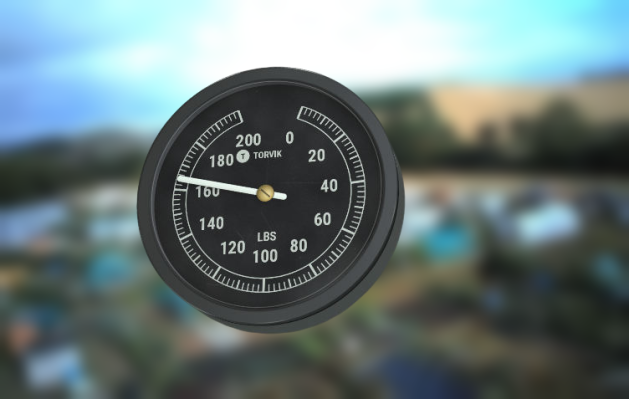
164 lb
